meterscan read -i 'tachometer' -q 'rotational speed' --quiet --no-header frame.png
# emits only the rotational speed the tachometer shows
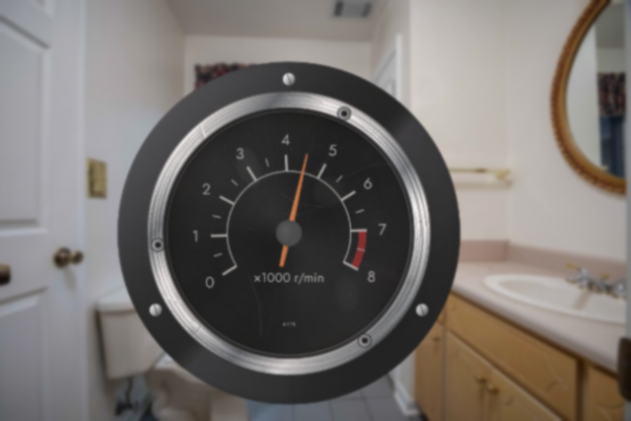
4500 rpm
